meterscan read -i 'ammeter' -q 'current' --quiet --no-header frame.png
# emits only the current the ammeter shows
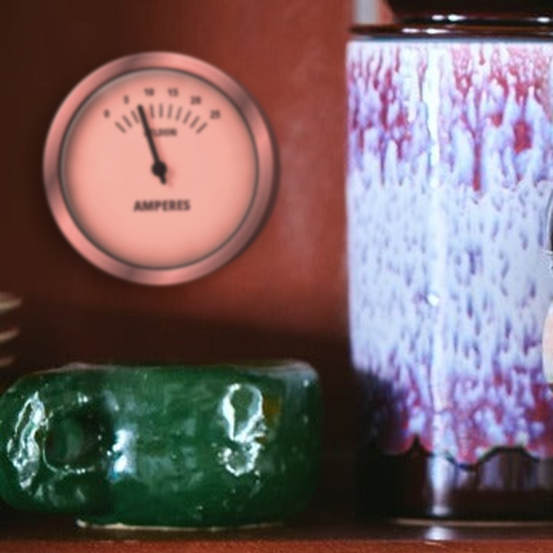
7.5 A
